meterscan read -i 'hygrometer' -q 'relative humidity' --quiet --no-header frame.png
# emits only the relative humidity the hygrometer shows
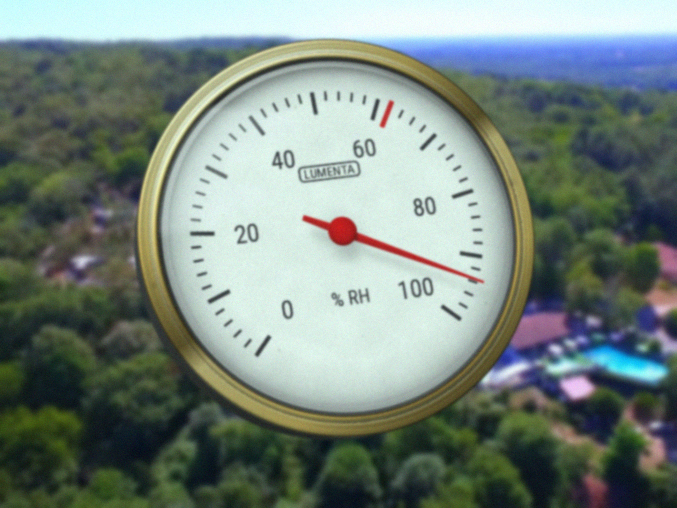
94 %
